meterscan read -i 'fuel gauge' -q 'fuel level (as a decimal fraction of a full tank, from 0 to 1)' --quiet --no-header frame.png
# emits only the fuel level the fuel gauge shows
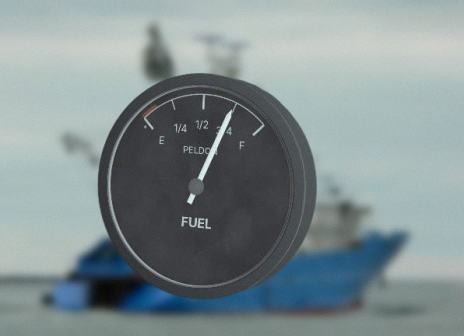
0.75
